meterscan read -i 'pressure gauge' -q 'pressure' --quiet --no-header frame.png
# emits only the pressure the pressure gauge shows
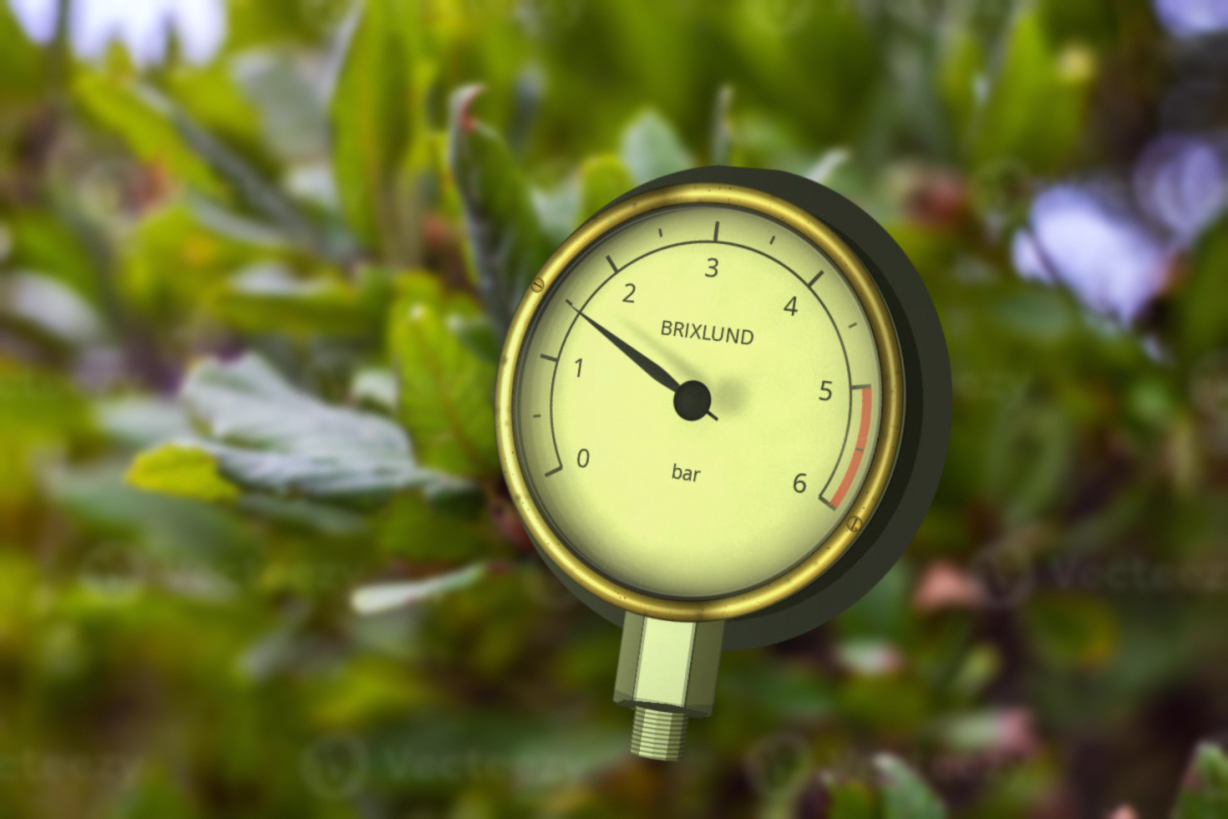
1.5 bar
